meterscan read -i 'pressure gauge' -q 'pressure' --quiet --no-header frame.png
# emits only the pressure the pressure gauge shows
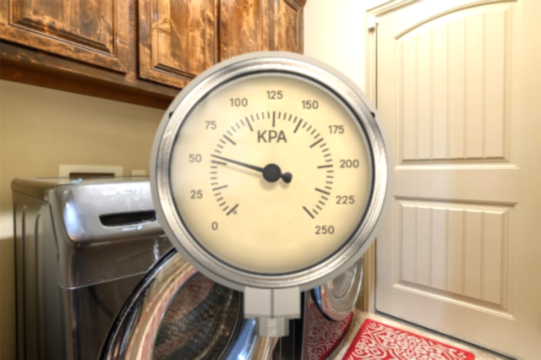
55 kPa
